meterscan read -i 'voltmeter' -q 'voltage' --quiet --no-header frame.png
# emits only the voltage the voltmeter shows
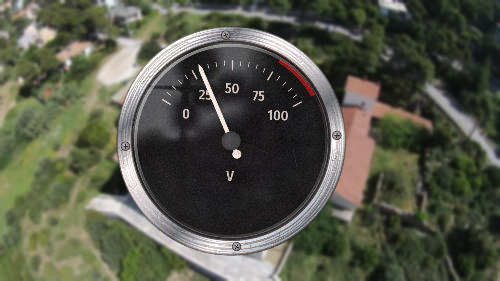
30 V
